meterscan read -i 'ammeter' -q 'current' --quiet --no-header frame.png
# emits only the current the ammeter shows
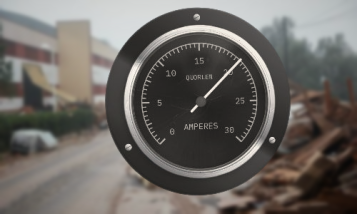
20 A
